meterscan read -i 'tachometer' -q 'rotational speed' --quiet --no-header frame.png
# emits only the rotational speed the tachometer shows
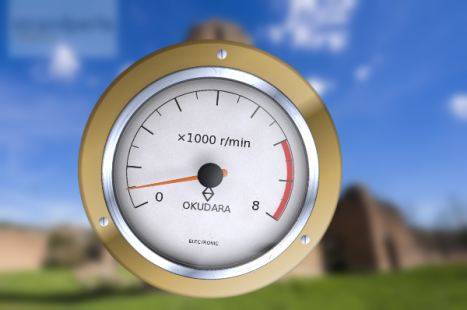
500 rpm
